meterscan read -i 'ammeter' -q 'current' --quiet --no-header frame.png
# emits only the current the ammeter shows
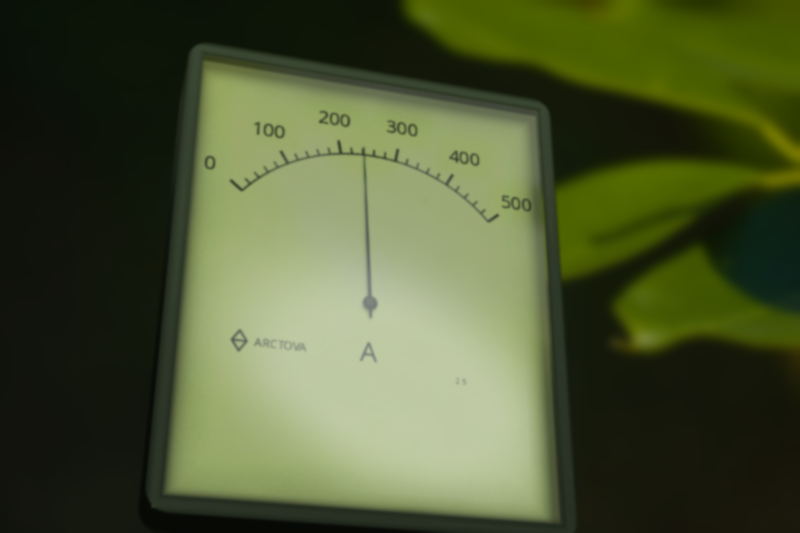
240 A
